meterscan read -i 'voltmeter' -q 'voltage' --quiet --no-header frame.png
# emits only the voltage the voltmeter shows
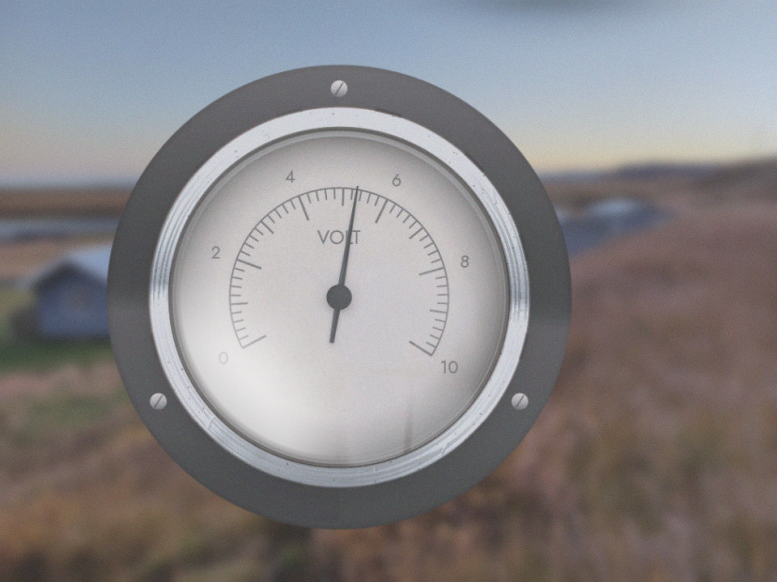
5.3 V
